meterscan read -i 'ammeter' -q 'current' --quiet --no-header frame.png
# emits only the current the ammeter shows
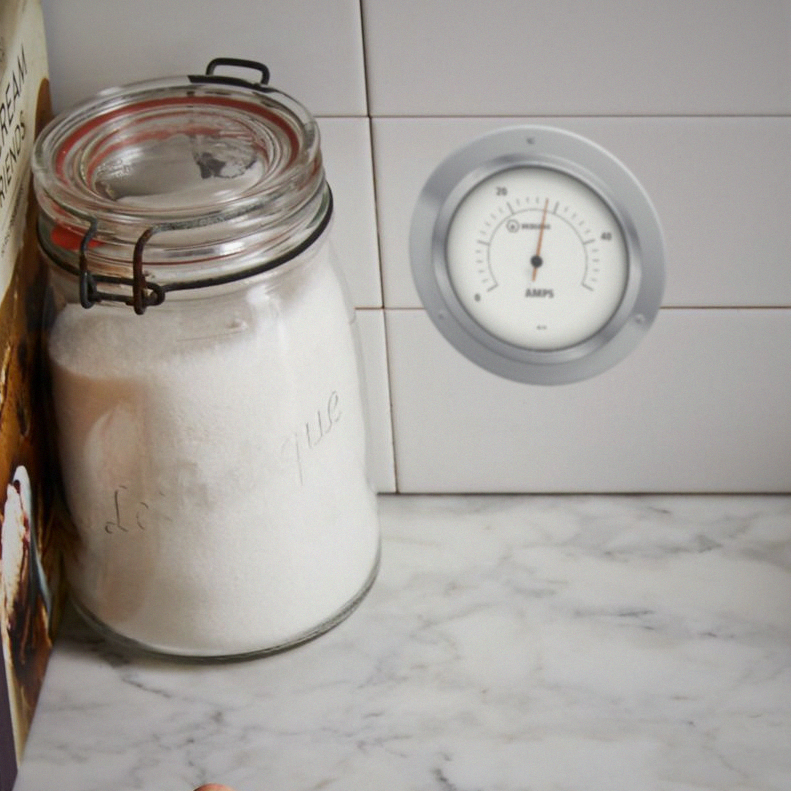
28 A
